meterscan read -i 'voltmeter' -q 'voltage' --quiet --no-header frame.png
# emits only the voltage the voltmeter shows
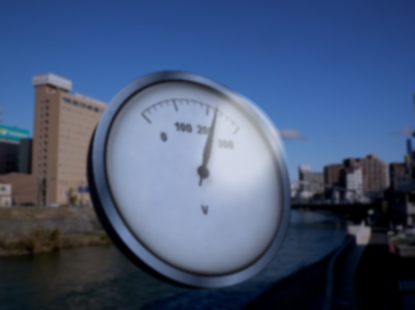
220 V
